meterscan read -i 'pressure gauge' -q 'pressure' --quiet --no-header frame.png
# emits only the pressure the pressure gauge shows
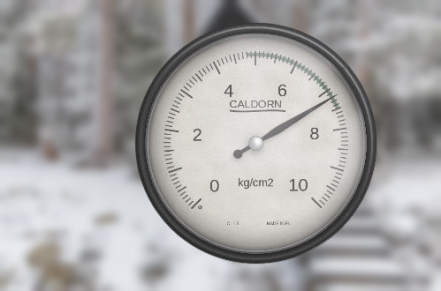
7.2 kg/cm²
